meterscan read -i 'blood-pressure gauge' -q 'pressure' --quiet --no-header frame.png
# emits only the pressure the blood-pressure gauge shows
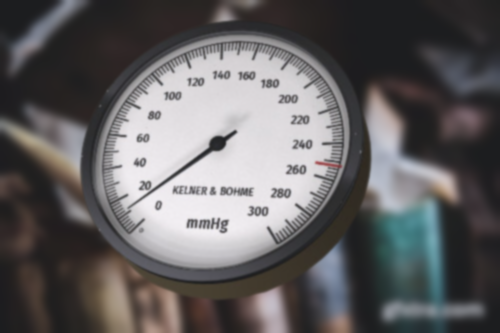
10 mmHg
